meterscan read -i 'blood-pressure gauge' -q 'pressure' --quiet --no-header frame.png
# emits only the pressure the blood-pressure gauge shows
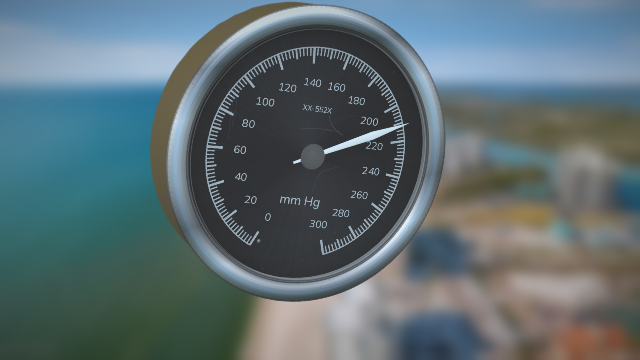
210 mmHg
